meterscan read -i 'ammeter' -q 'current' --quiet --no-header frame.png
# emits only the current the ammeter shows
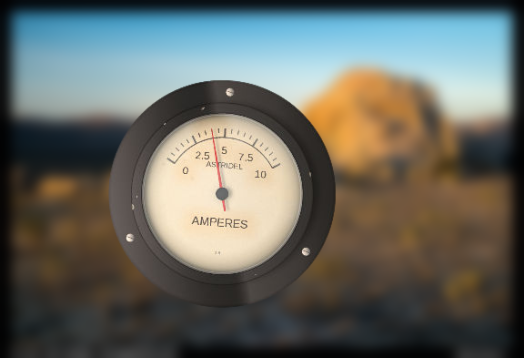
4 A
